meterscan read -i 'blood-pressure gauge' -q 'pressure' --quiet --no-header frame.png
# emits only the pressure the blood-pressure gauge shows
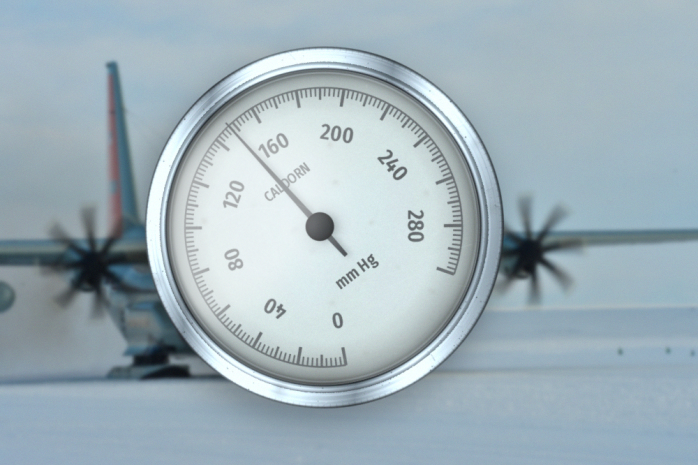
148 mmHg
